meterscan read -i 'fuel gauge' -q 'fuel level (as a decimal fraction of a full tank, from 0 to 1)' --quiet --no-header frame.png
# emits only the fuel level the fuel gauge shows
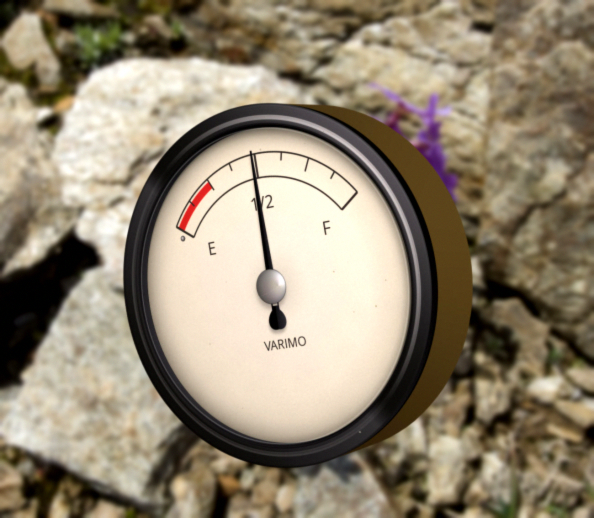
0.5
